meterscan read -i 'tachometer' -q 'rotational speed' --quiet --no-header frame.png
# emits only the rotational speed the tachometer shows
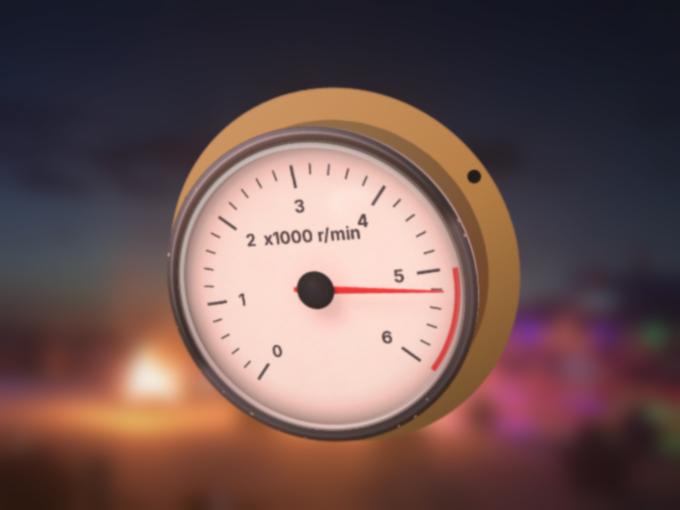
5200 rpm
